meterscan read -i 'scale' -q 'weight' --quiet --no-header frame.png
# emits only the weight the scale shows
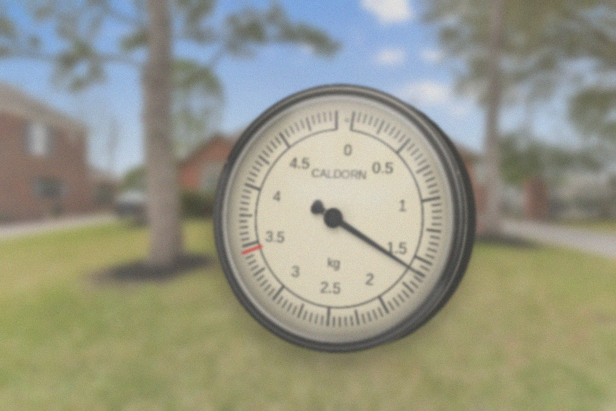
1.6 kg
